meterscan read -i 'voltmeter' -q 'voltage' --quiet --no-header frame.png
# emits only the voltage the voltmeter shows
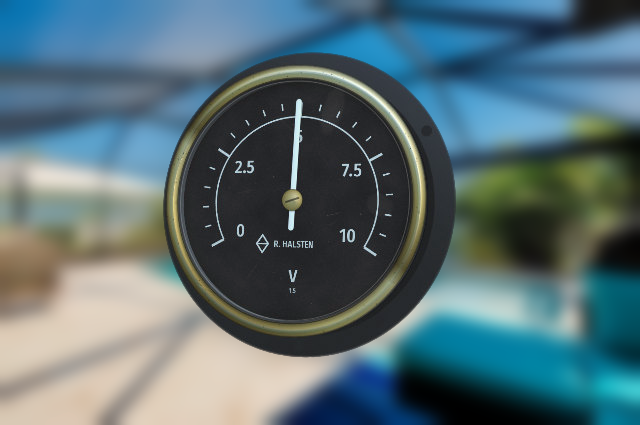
5 V
